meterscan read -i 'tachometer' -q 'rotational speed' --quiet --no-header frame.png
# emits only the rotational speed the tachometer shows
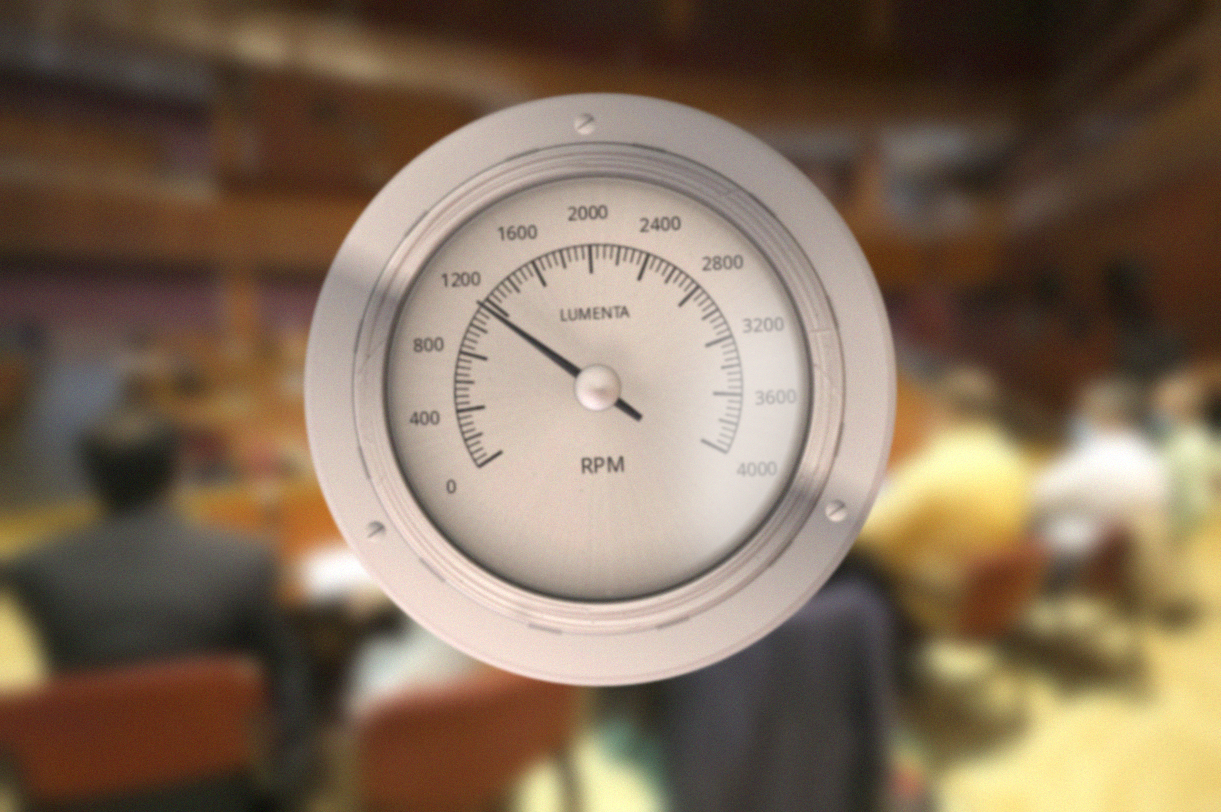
1150 rpm
